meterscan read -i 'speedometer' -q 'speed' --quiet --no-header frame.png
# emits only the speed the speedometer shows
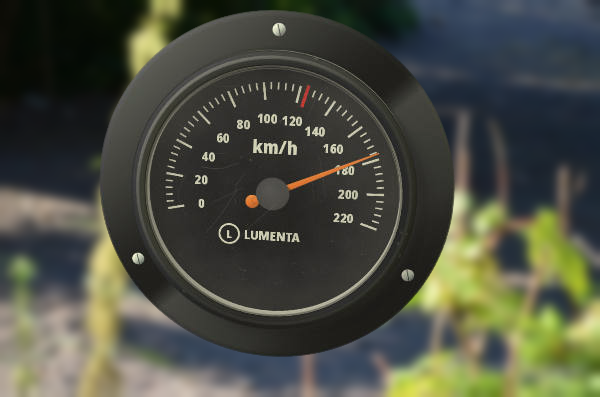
176 km/h
